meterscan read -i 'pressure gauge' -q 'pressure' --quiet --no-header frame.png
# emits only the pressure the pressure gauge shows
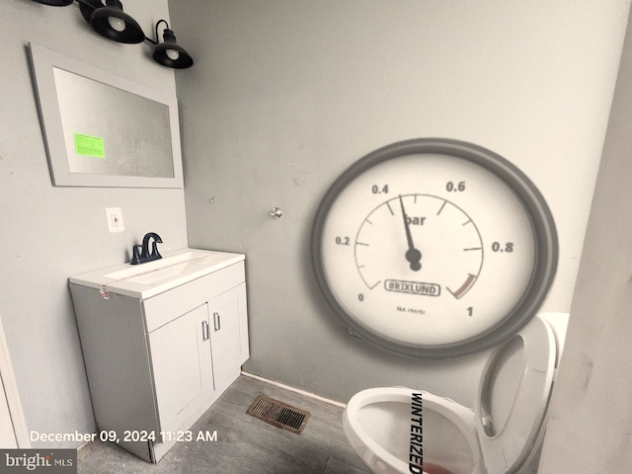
0.45 bar
